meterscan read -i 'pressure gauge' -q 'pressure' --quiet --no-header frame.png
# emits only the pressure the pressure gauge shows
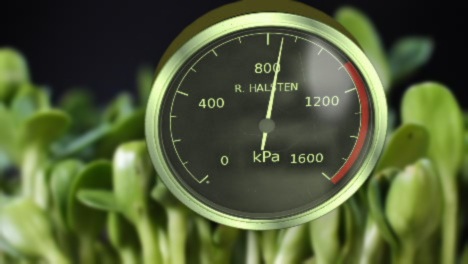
850 kPa
